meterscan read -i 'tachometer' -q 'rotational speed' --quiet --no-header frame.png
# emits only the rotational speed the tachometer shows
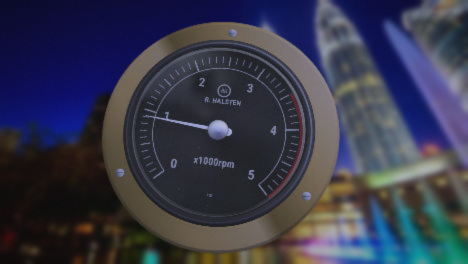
900 rpm
